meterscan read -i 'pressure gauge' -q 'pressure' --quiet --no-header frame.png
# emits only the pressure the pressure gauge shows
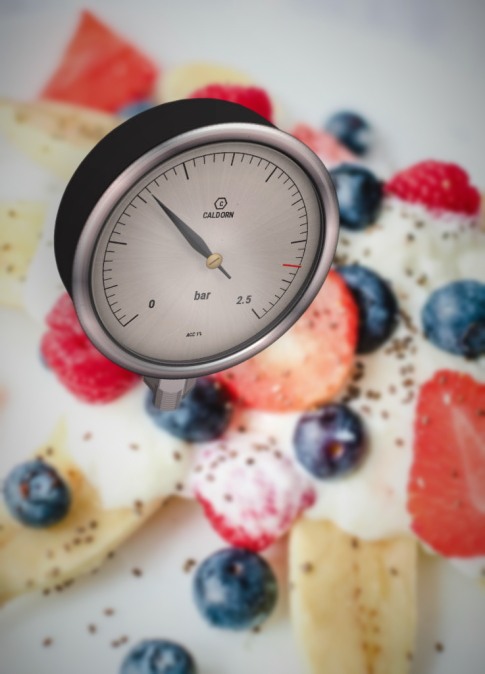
0.8 bar
